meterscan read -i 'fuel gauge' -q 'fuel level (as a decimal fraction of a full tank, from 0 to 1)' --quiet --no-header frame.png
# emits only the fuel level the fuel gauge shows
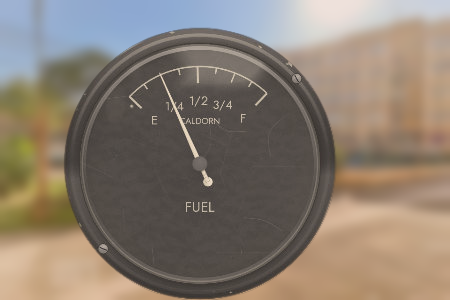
0.25
